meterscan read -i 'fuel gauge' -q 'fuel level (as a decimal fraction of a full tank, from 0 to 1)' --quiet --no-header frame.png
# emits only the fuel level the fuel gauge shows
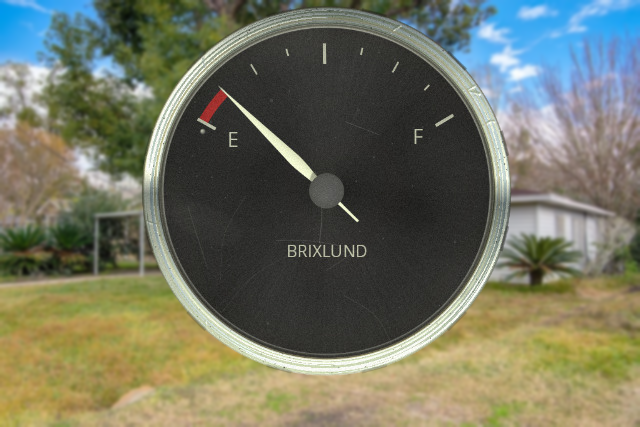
0.125
